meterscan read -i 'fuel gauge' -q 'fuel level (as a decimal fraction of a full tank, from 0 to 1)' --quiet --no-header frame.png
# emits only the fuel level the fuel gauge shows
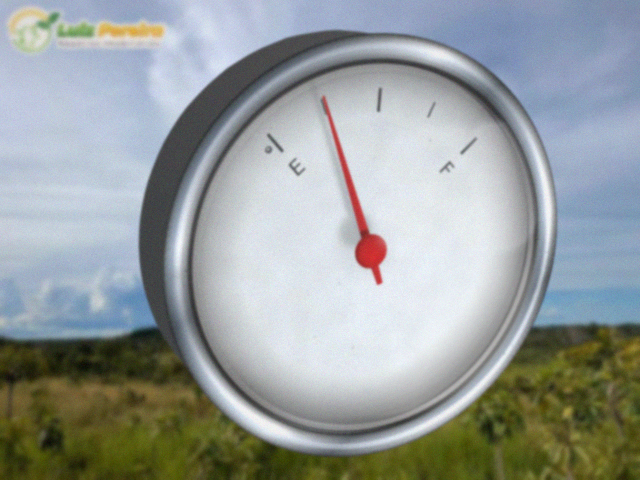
0.25
